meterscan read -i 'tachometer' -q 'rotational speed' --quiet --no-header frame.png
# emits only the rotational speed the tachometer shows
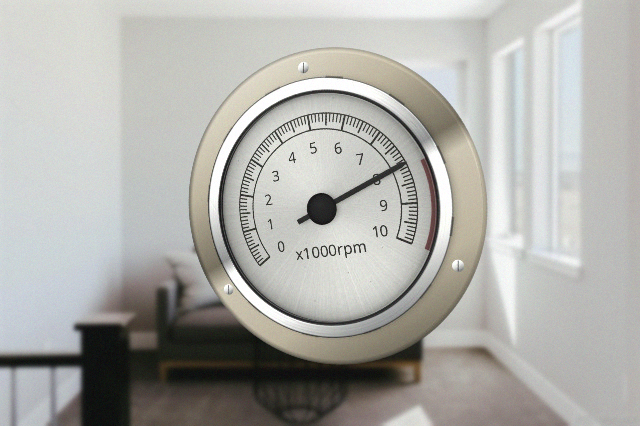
8000 rpm
